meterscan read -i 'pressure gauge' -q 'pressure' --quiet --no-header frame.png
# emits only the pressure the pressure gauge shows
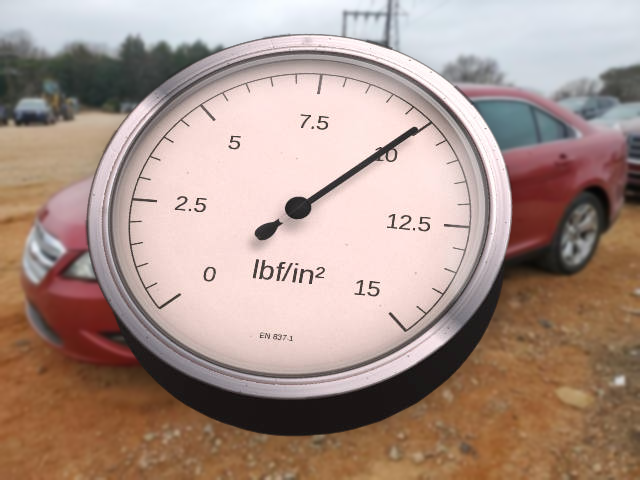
10 psi
